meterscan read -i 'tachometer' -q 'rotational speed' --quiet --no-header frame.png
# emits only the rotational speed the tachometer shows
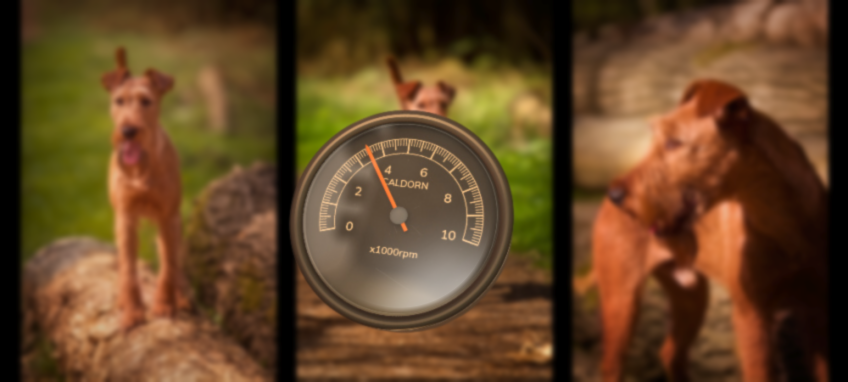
3500 rpm
